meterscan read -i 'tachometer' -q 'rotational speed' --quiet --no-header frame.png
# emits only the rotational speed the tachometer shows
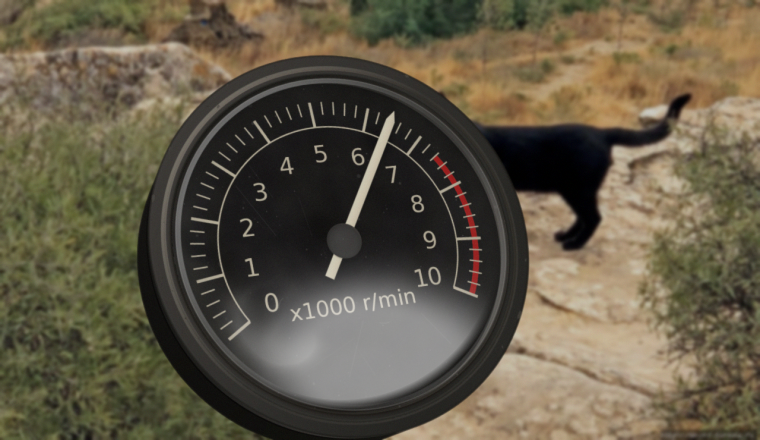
6400 rpm
